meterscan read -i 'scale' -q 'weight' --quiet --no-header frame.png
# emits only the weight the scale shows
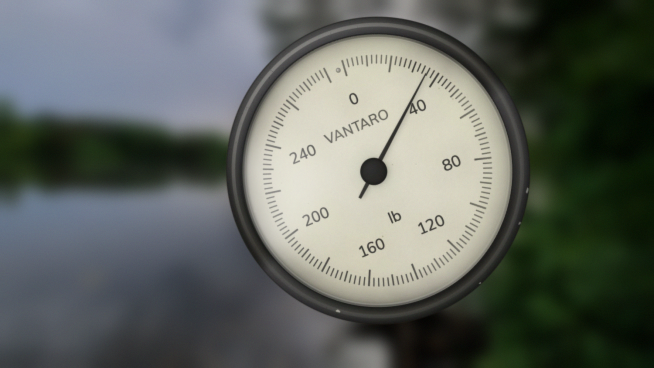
36 lb
